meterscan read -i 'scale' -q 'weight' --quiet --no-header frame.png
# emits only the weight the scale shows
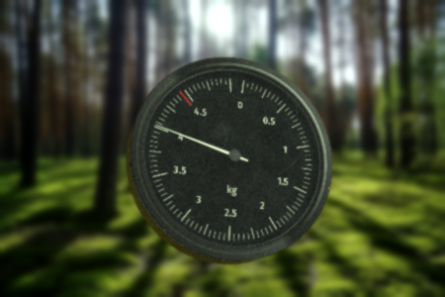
4 kg
